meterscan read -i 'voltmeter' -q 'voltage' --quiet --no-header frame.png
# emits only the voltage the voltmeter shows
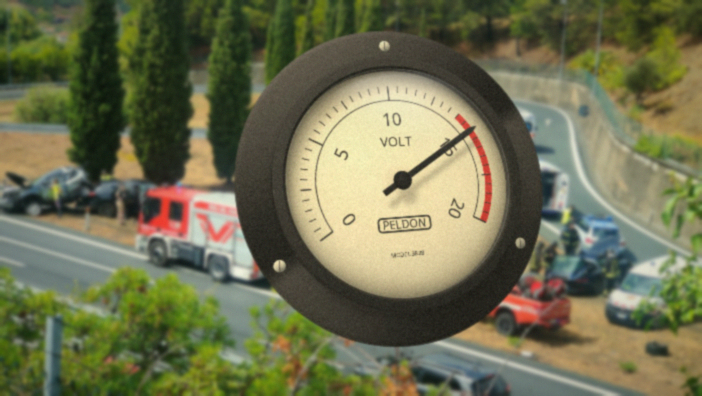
15 V
